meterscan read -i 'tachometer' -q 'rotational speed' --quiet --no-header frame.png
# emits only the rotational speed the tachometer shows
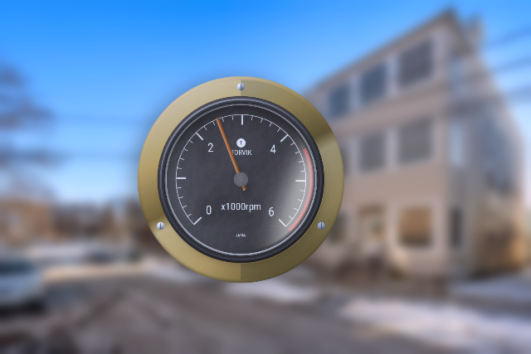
2500 rpm
